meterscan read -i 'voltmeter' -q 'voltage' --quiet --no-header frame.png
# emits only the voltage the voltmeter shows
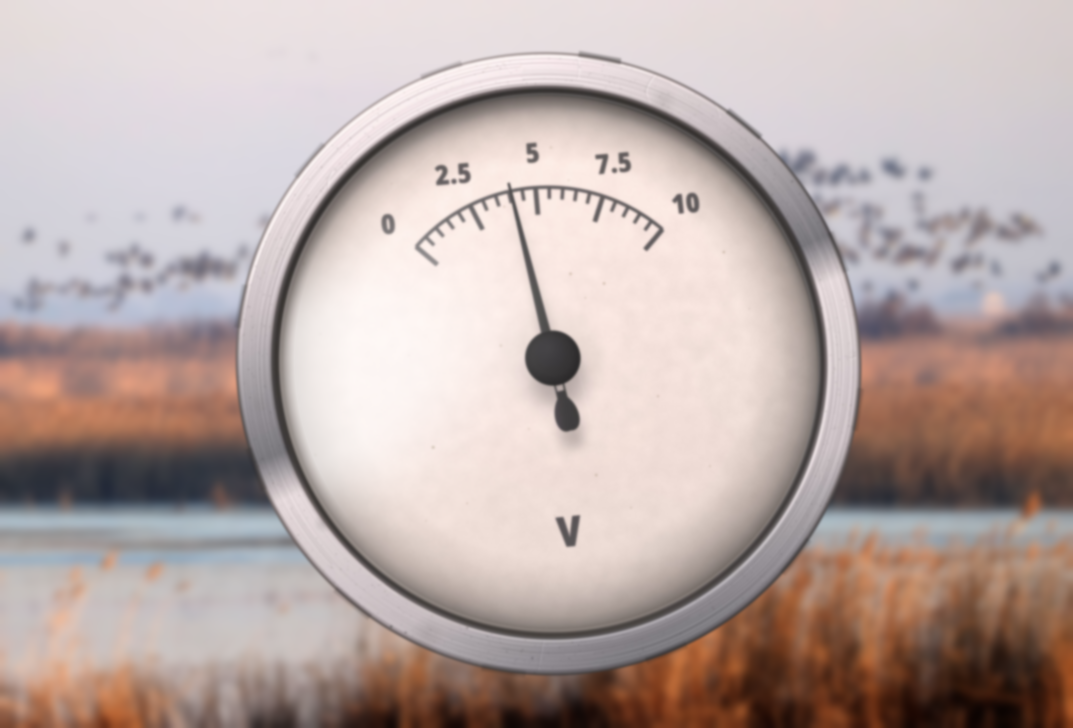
4 V
